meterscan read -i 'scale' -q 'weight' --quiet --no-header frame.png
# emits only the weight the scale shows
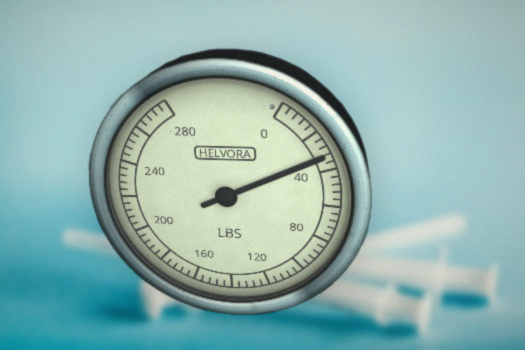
32 lb
